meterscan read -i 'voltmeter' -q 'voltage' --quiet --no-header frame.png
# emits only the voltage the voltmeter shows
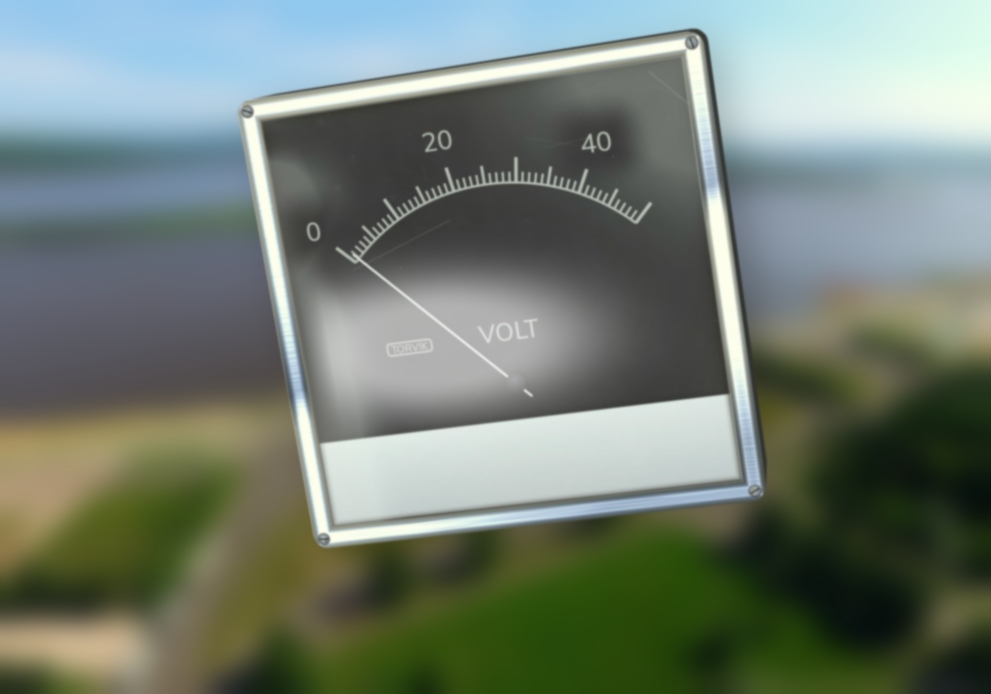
1 V
